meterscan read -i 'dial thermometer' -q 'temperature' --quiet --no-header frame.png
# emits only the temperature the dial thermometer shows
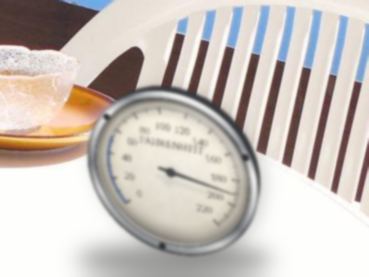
190 °F
